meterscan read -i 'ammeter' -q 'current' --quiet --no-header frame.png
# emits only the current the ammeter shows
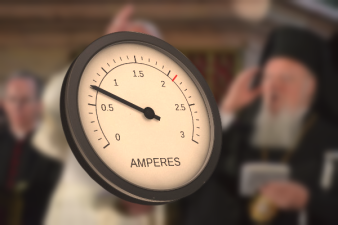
0.7 A
